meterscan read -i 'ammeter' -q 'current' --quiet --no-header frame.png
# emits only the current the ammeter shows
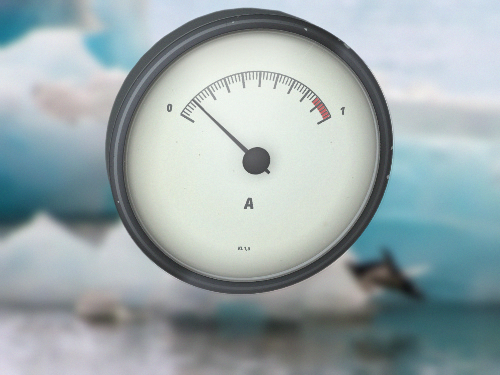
0.1 A
